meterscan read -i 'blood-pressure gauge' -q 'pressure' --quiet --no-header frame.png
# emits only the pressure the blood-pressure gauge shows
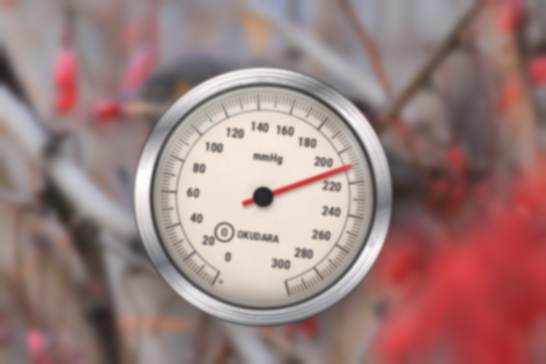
210 mmHg
